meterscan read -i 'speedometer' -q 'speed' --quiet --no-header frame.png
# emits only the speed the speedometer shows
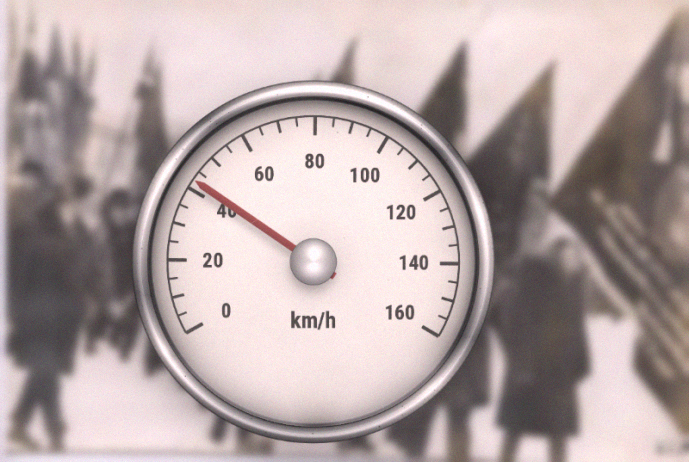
42.5 km/h
